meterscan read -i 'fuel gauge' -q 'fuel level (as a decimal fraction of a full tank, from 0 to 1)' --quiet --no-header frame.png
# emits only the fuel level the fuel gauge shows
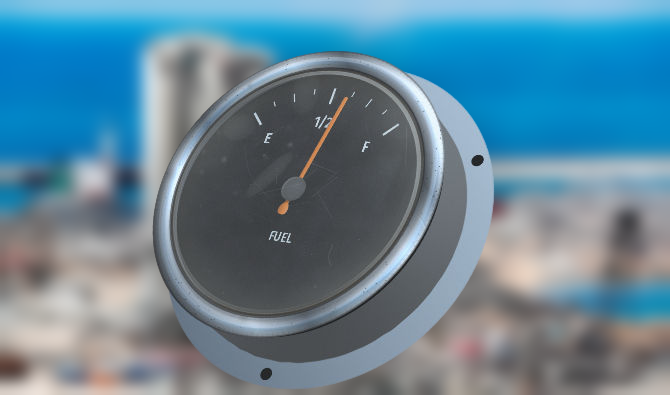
0.625
